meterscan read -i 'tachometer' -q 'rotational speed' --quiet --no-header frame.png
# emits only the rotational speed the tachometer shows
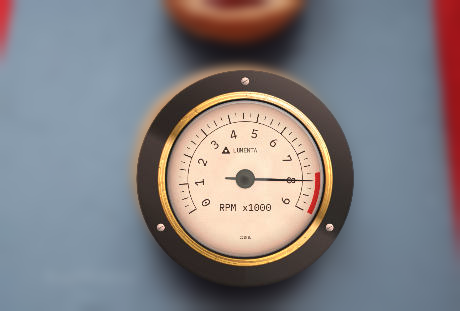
8000 rpm
